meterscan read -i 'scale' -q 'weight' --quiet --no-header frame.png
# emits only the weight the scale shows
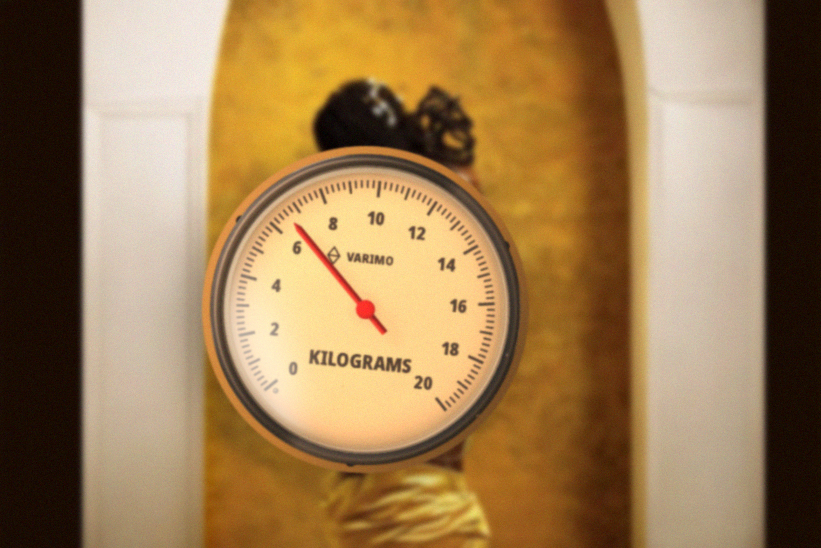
6.6 kg
